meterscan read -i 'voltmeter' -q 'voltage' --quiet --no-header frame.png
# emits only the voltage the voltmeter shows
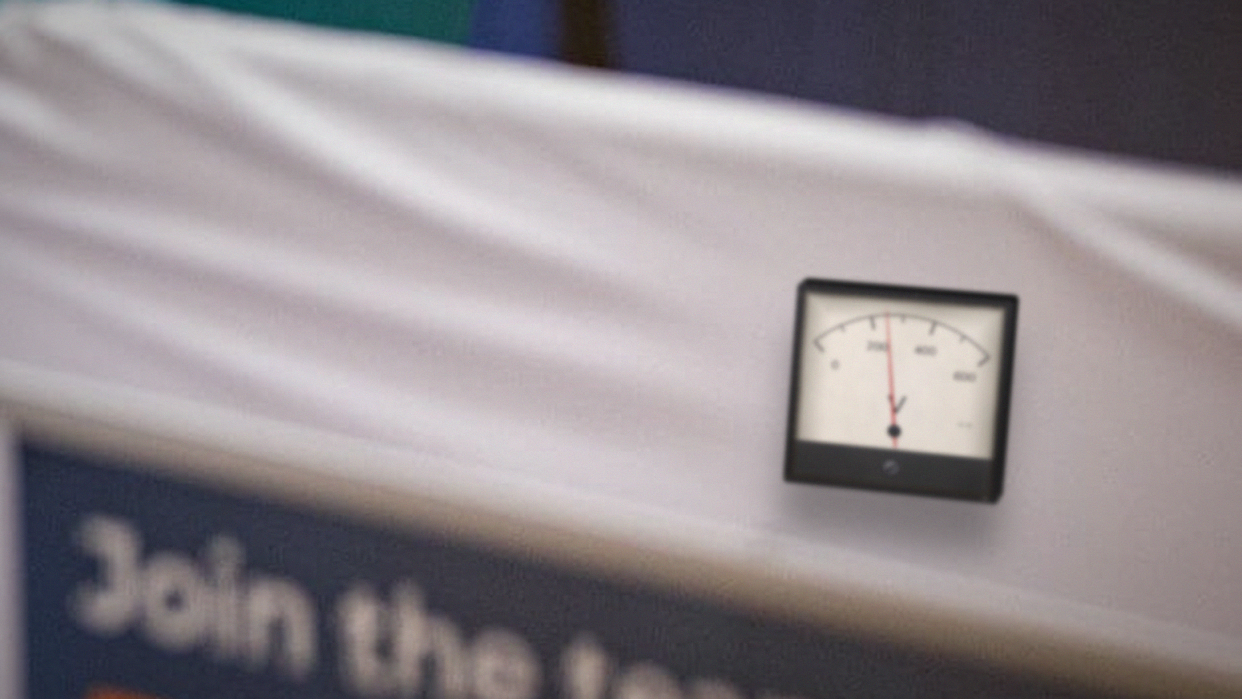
250 V
